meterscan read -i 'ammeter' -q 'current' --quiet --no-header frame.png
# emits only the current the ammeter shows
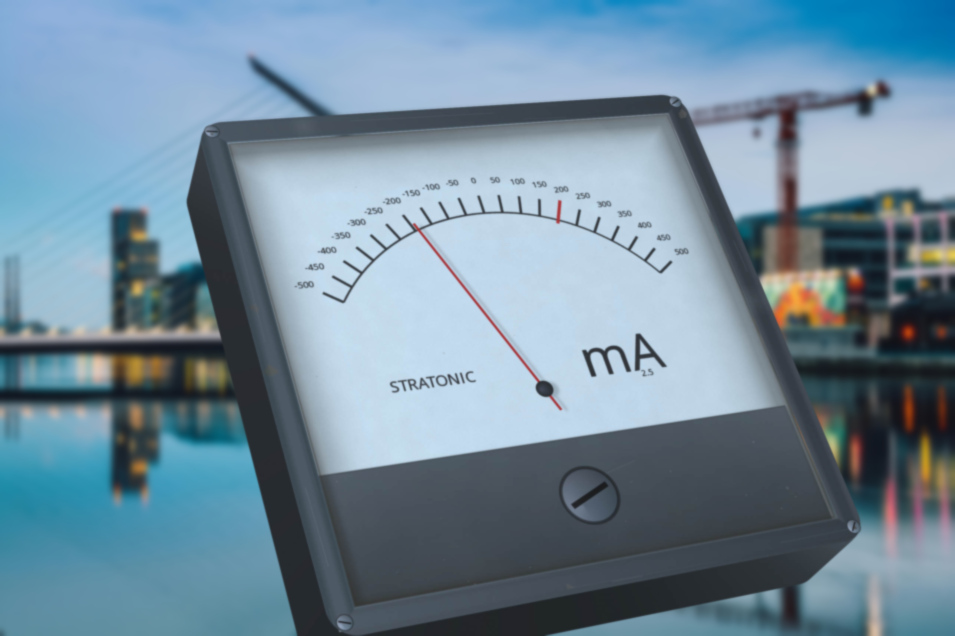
-200 mA
